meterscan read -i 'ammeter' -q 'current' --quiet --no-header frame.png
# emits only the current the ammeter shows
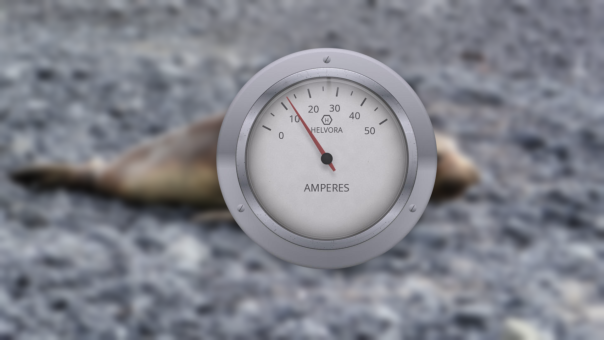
12.5 A
